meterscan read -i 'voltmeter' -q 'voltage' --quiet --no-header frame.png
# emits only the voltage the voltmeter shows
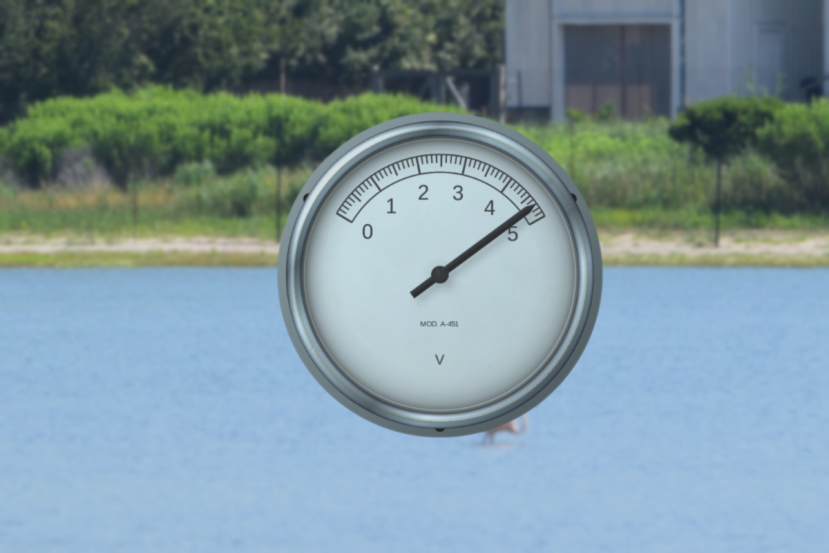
4.7 V
